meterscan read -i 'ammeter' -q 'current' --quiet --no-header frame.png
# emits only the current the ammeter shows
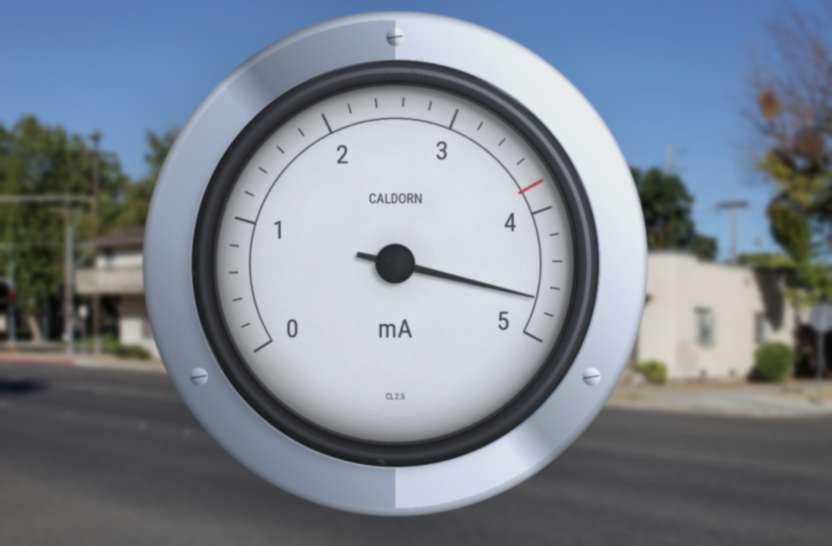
4.7 mA
